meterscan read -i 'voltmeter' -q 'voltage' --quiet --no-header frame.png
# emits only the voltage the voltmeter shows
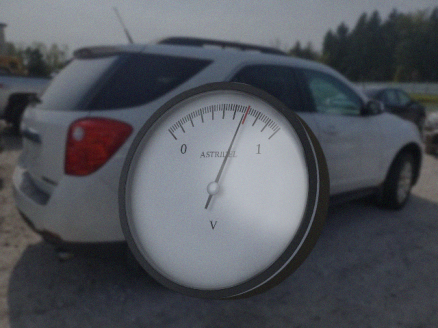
0.7 V
